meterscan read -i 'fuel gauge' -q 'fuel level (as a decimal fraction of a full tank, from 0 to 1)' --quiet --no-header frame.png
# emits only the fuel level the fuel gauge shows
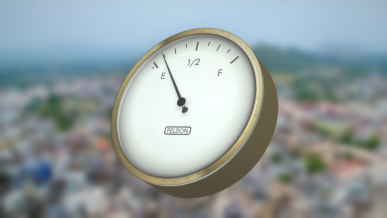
0.125
